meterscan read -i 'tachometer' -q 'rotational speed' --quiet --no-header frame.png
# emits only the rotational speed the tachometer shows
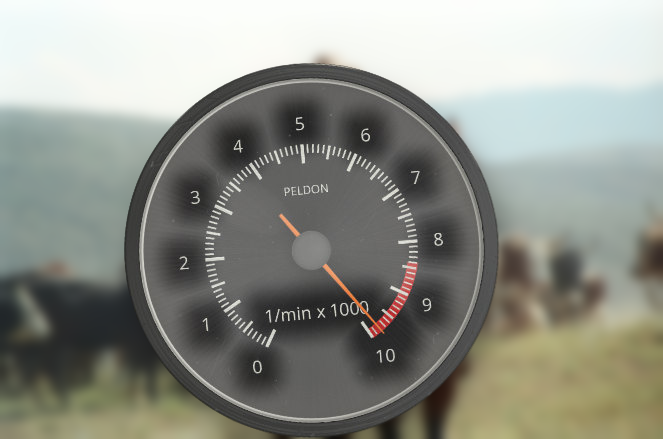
9800 rpm
